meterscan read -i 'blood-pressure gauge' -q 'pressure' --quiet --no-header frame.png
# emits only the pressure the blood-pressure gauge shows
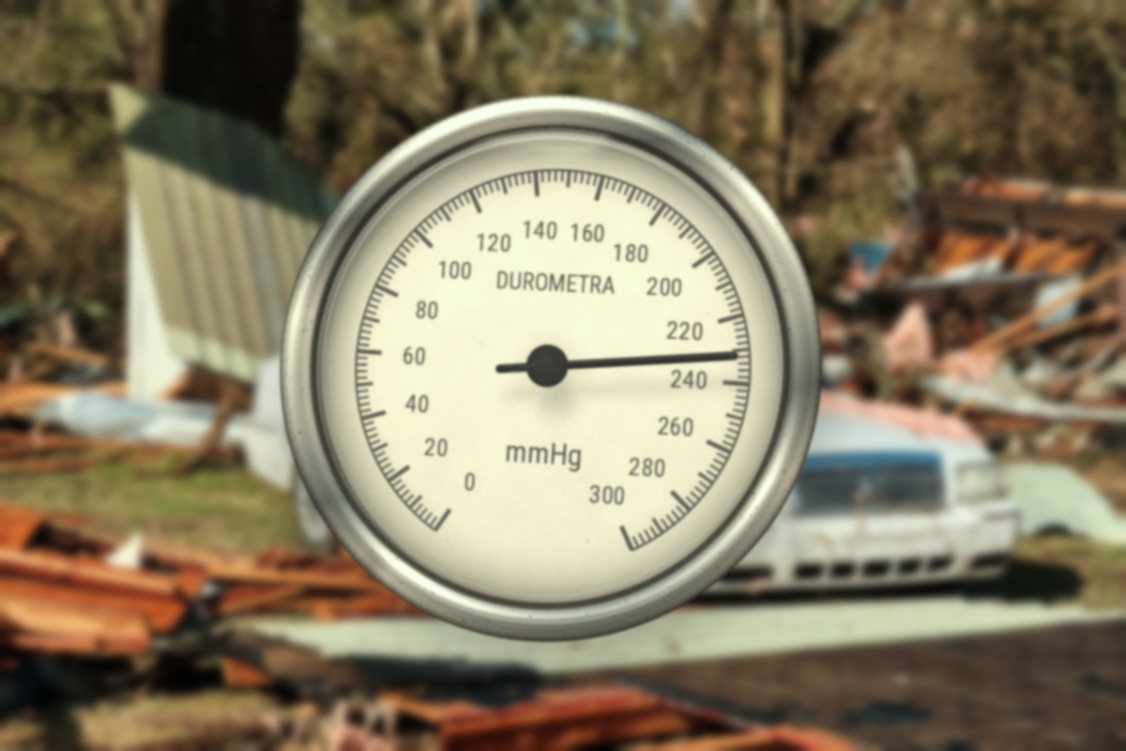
232 mmHg
